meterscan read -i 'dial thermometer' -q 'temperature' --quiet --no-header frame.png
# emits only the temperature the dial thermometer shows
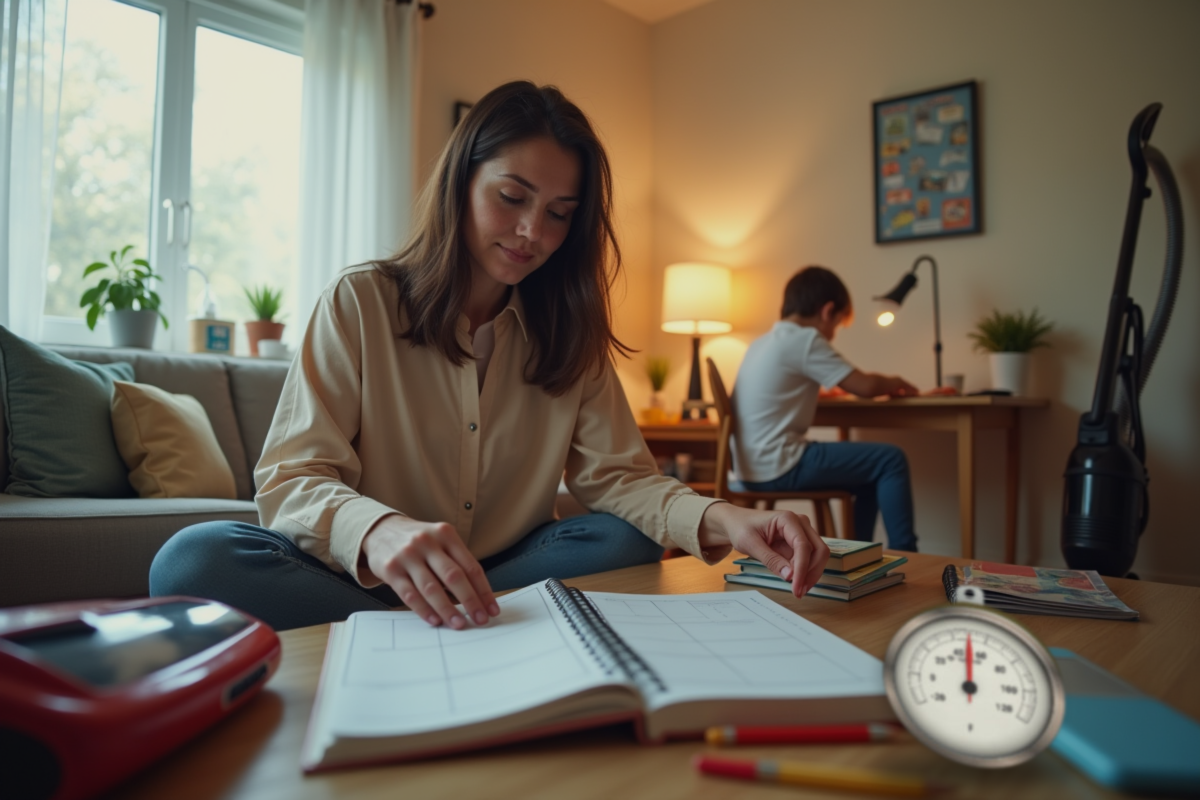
50 °F
